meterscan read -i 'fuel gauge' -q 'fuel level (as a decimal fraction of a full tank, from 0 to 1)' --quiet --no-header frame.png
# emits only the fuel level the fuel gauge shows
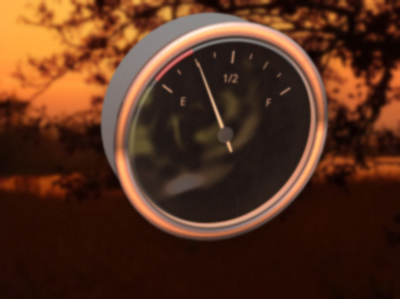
0.25
